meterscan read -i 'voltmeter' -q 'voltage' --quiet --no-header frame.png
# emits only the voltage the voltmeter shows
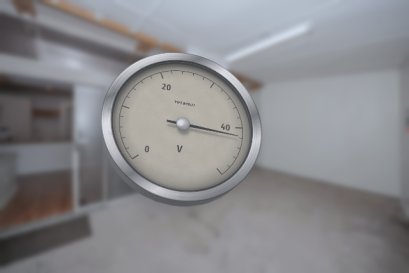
42 V
